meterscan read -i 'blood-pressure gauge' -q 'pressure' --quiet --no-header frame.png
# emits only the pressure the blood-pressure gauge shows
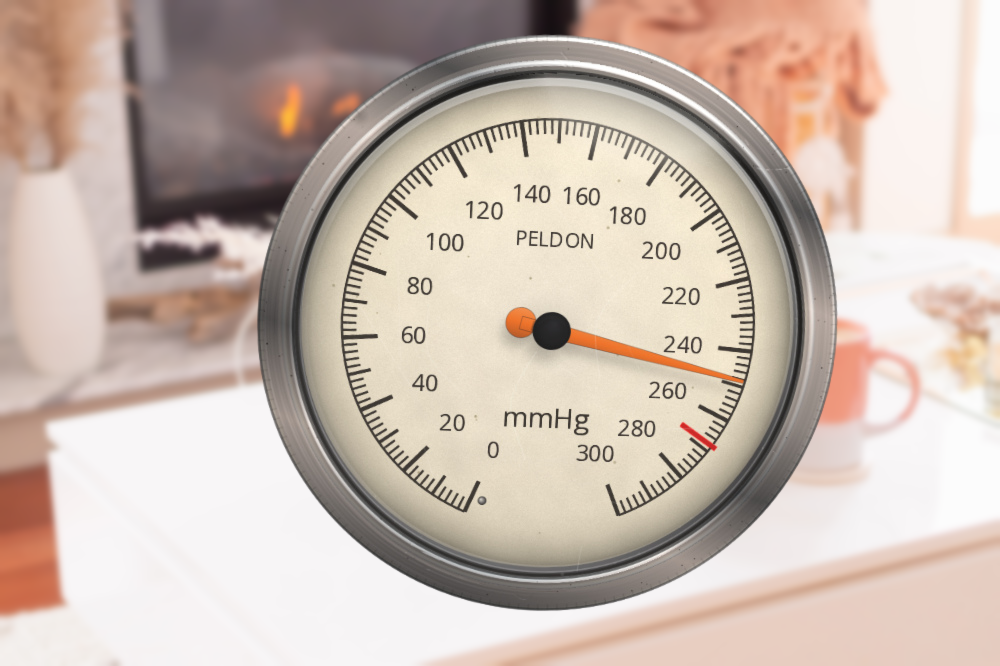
248 mmHg
